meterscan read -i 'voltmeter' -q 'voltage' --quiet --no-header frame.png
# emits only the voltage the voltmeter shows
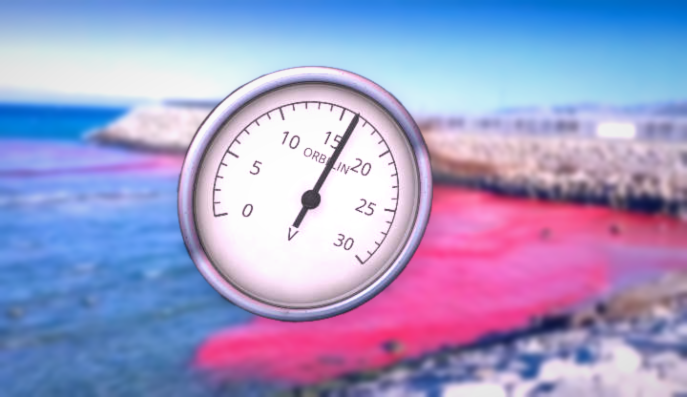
16 V
